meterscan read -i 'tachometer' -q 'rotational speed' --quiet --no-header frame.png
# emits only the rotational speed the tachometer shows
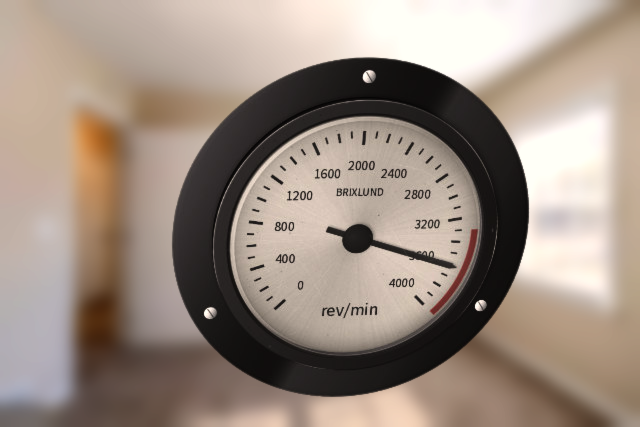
3600 rpm
